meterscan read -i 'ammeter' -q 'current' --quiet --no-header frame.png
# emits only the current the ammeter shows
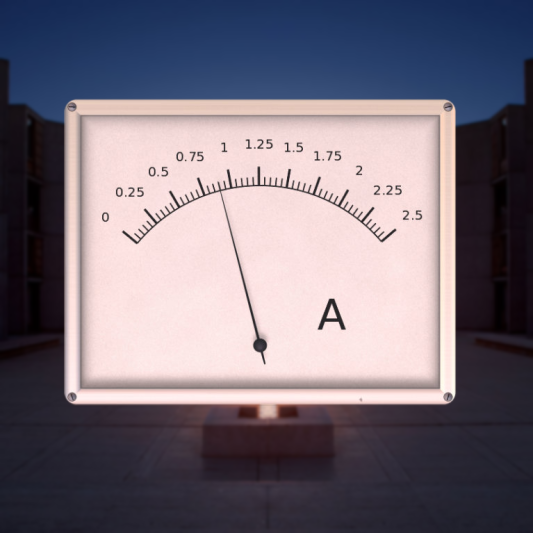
0.9 A
